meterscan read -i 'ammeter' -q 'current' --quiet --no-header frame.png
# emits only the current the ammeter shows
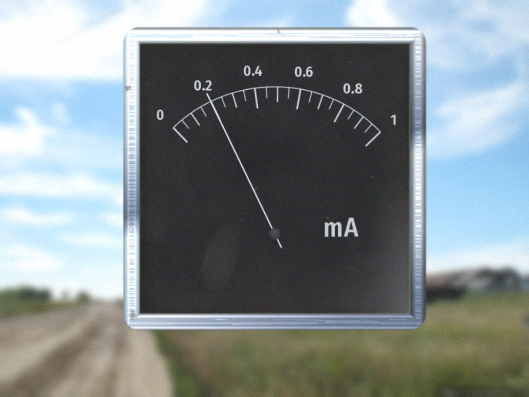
0.2 mA
